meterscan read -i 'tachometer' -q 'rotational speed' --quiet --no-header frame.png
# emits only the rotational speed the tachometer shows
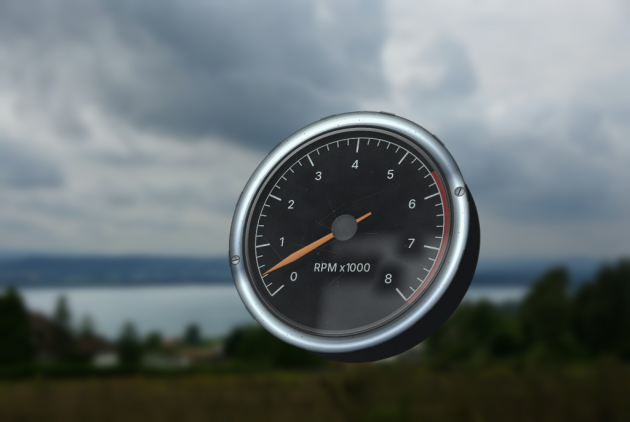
400 rpm
